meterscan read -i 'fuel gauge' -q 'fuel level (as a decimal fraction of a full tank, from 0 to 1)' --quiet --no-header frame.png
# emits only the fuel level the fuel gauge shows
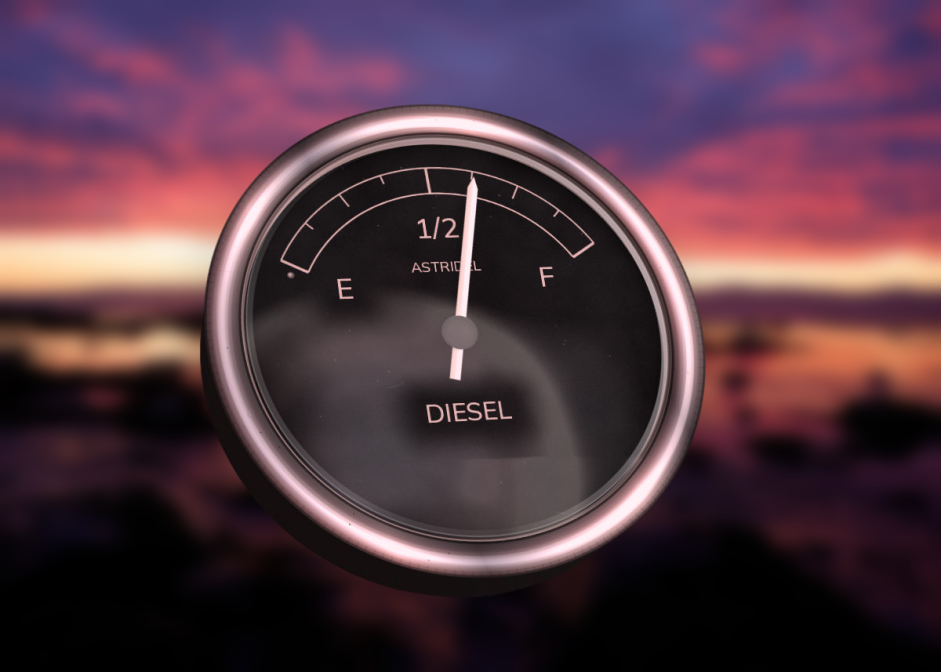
0.625
